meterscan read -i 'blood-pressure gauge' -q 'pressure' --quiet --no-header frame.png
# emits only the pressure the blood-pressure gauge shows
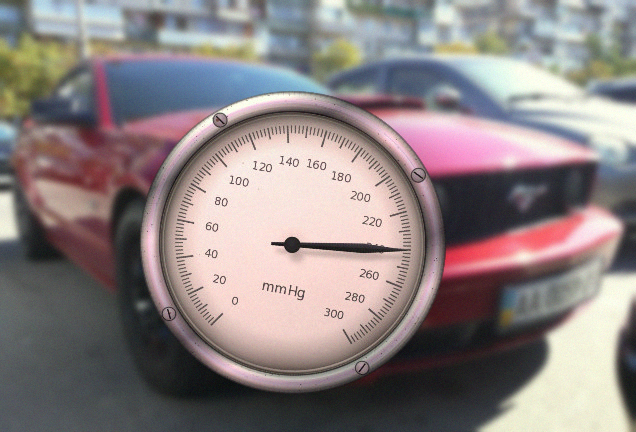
240 mmHg
